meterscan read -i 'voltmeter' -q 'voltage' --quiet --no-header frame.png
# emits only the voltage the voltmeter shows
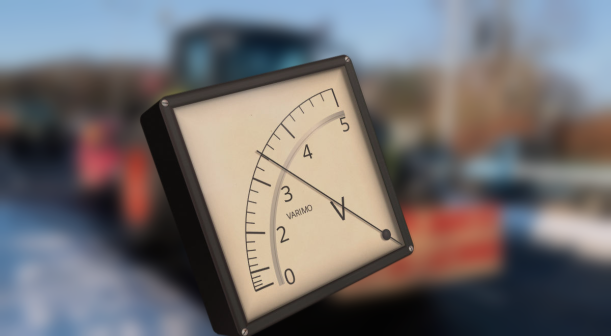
3.4 V
